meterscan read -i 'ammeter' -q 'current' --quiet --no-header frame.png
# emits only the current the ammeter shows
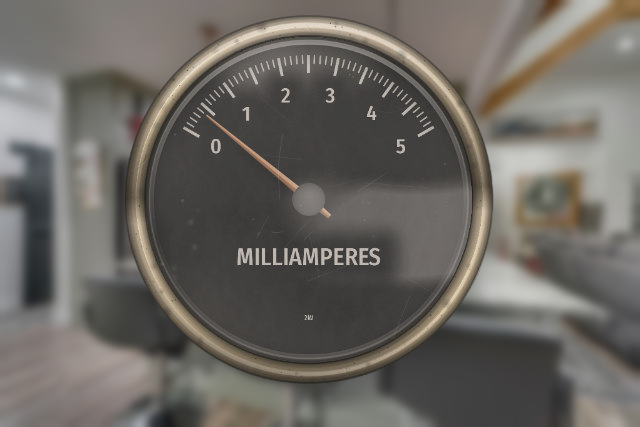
0.4 mA
